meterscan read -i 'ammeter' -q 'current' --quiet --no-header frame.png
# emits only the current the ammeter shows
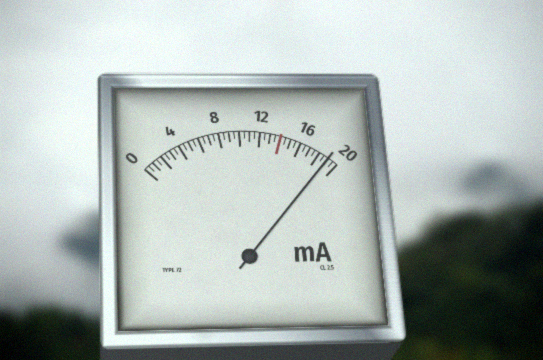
19 mA
